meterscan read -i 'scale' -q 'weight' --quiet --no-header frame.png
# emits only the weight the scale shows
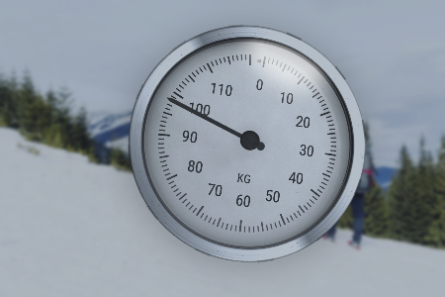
98 kg
